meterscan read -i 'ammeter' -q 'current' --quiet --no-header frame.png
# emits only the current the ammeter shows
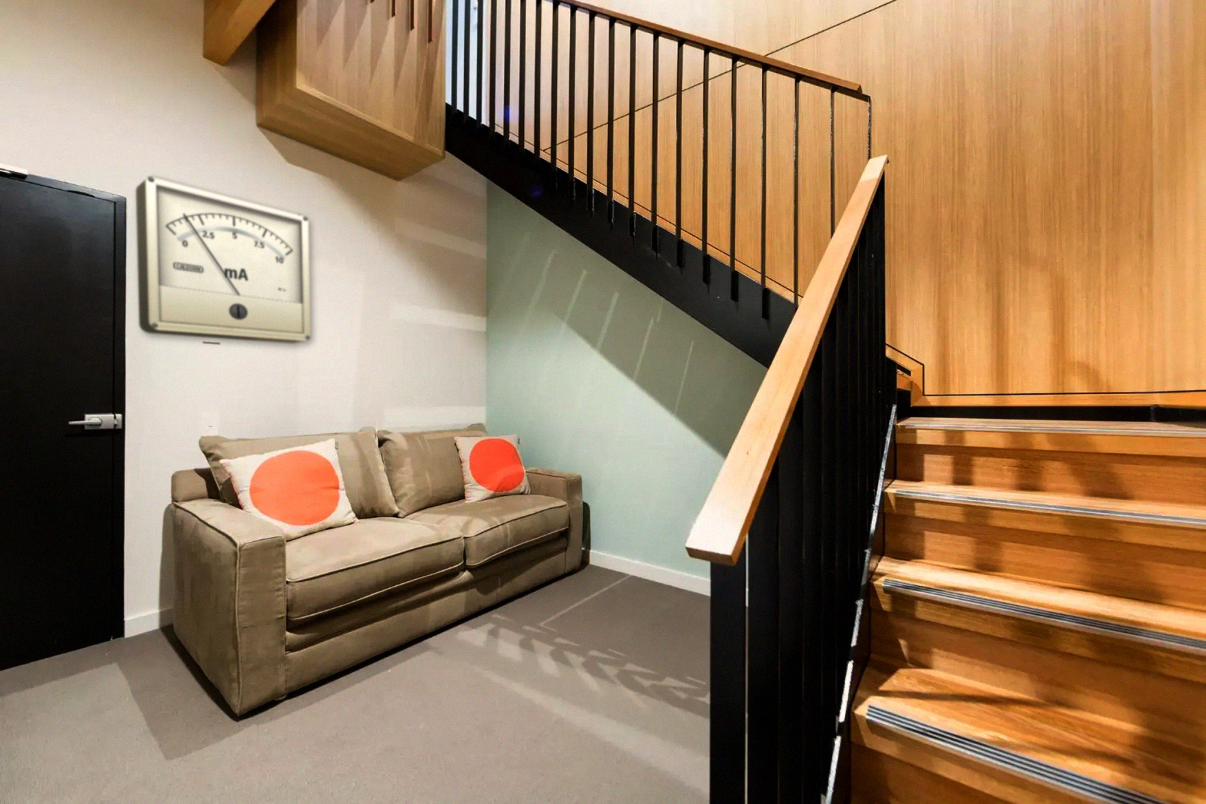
1.5 mA
